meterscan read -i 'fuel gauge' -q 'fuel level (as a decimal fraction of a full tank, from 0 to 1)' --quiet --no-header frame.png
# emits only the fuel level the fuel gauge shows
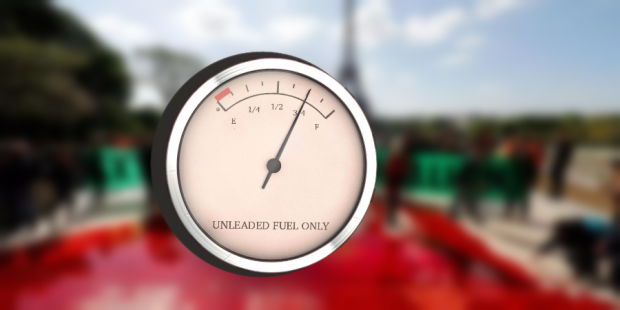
0.75
